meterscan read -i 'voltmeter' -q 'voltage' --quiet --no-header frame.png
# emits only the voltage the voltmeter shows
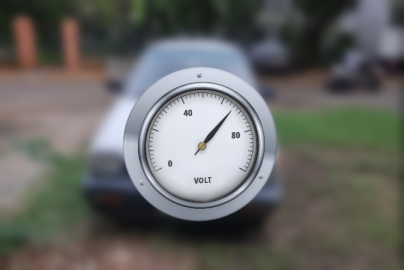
66 V
